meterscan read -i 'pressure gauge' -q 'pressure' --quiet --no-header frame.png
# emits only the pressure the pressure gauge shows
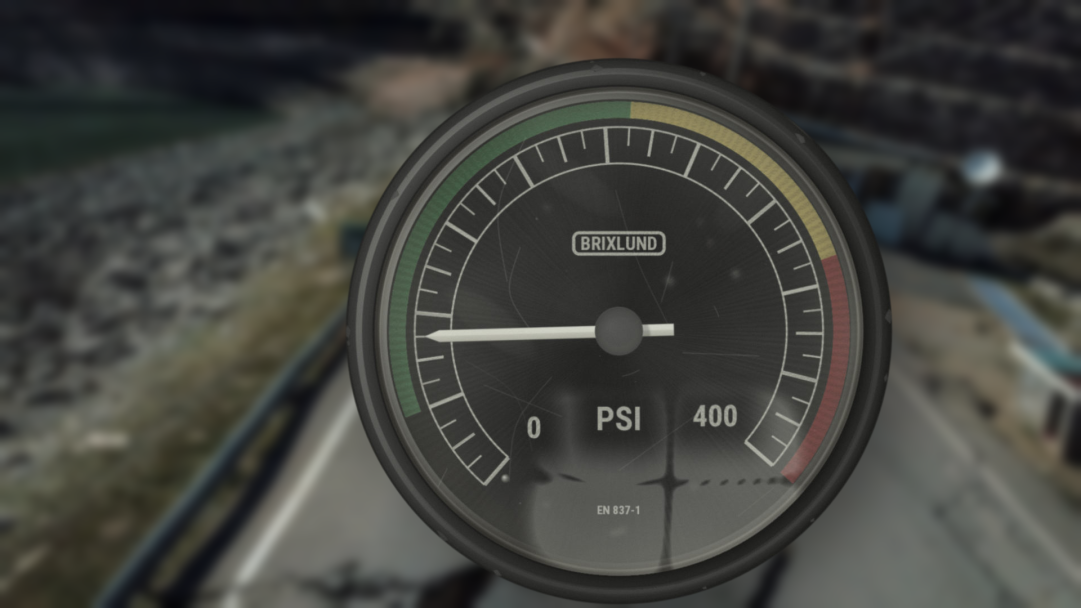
70 psi
